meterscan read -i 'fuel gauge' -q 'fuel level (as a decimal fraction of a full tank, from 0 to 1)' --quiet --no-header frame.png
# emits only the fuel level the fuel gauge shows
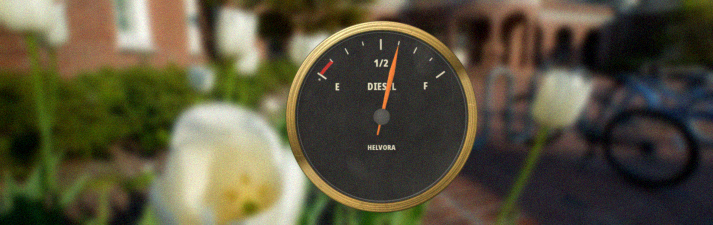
0.625
